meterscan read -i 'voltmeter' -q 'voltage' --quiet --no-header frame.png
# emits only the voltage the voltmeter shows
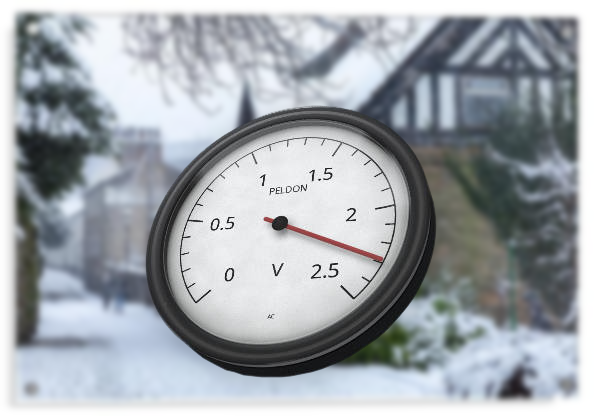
2.3 V
